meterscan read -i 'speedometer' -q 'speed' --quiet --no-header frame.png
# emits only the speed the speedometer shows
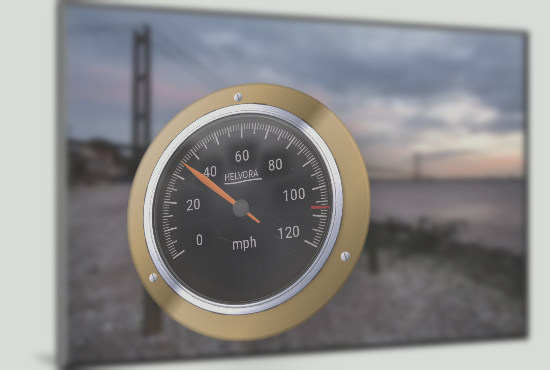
35 mph
